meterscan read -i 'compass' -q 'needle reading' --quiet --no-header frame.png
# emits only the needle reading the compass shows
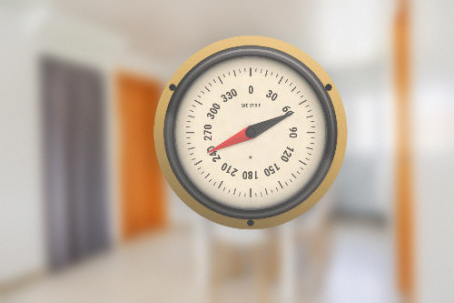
245 °
